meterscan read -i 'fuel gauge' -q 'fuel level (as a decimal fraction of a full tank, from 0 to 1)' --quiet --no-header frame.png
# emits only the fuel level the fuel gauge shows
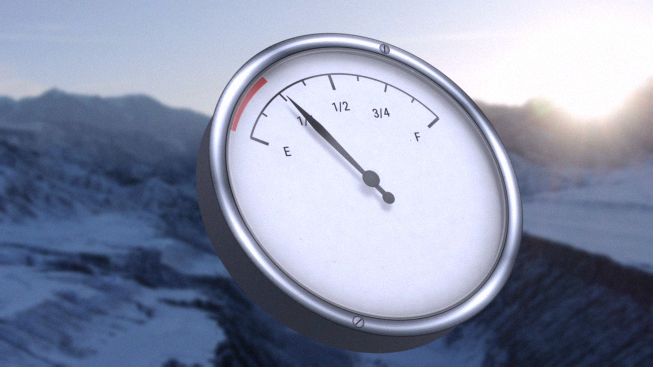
0.25
